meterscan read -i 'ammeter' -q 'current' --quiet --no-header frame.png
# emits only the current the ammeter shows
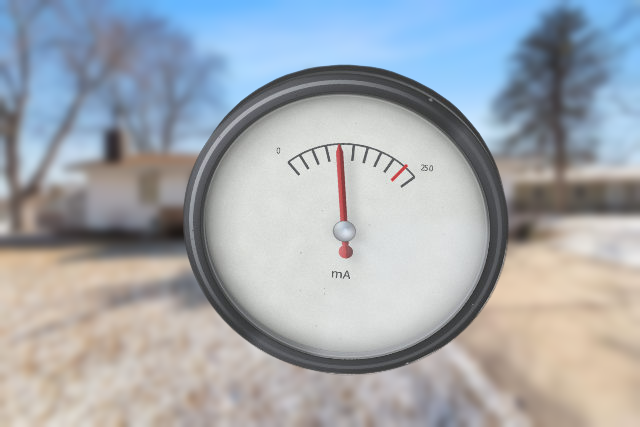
100 mA
